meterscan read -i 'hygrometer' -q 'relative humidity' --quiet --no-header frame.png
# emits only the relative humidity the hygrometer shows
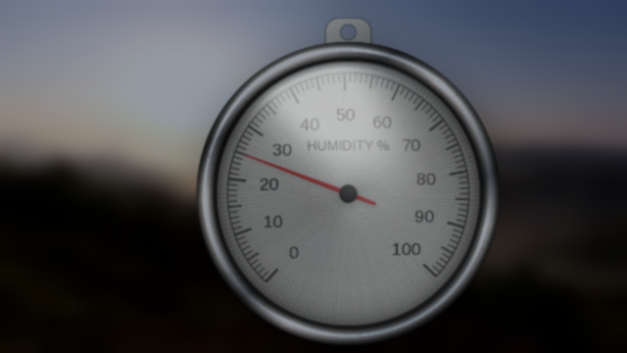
25 %
